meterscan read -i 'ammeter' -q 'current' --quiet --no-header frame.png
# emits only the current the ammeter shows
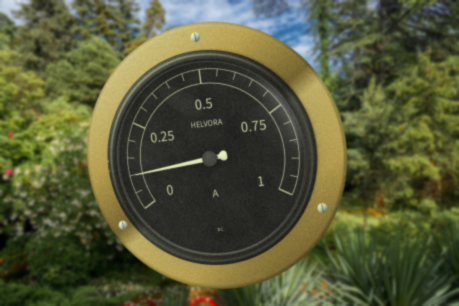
0.1 A
